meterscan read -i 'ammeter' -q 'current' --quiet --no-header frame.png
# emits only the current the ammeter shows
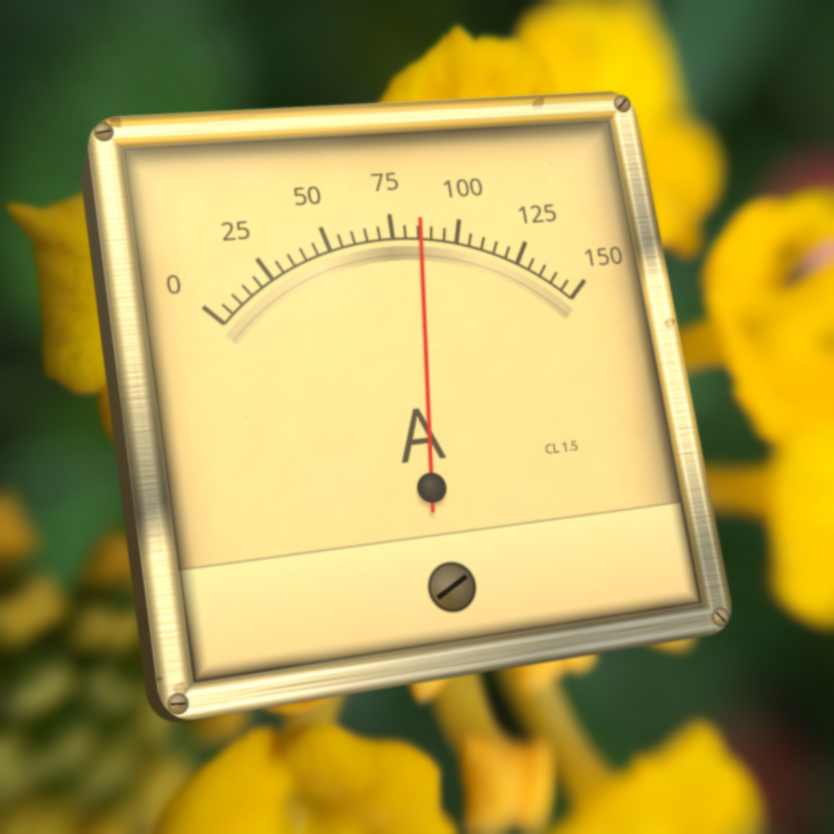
85 A
